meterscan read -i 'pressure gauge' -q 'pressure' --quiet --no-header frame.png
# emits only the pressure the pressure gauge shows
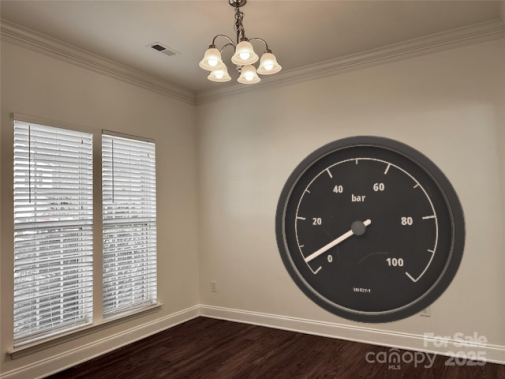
5 bar
